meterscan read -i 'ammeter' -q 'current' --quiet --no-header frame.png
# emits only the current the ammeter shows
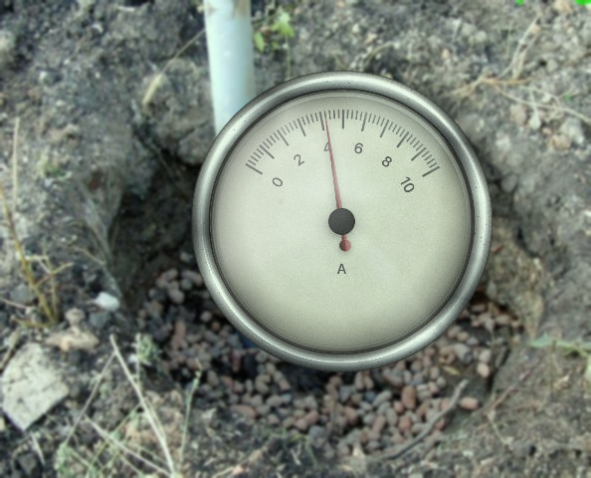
4.2 A
